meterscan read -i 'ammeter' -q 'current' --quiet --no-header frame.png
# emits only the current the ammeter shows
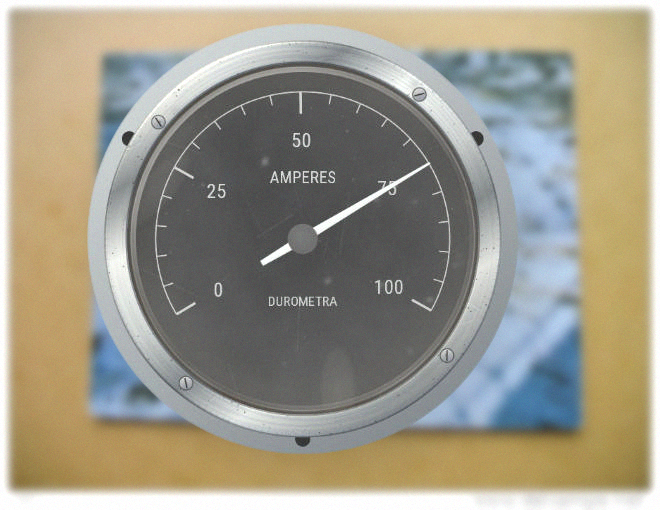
75 A
